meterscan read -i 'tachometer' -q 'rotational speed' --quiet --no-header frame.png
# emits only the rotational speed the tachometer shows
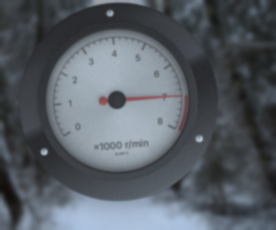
7000 rpm
